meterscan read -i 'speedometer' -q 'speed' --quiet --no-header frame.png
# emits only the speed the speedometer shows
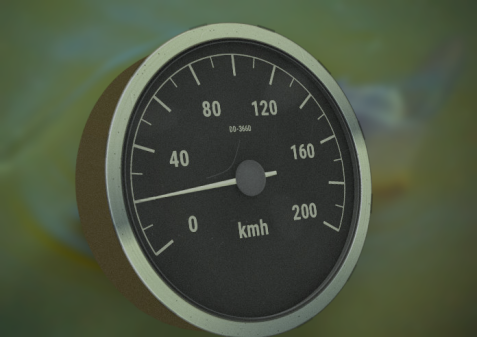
20 km/h
